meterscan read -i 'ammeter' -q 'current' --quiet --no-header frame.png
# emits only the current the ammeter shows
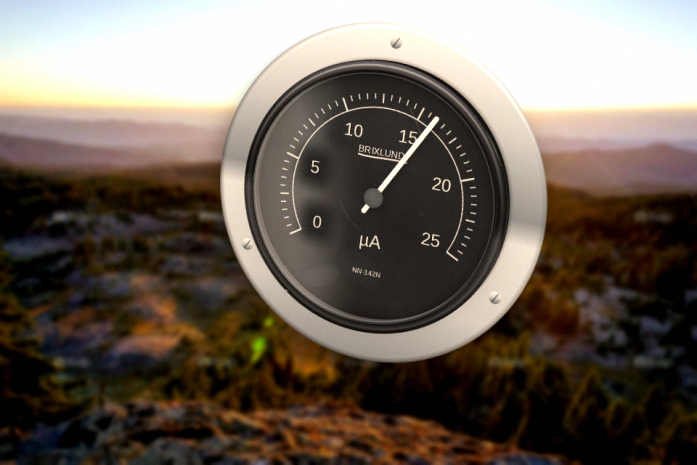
16 µA
